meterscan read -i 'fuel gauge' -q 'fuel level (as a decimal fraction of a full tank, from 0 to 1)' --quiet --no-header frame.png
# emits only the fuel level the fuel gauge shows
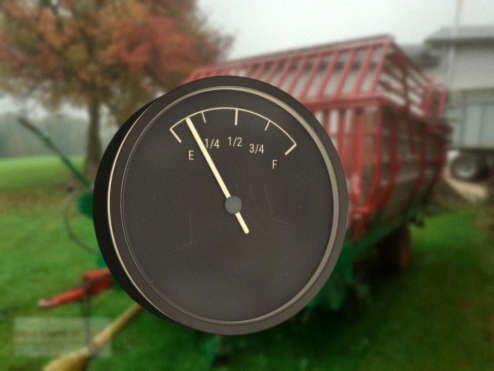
0.125
